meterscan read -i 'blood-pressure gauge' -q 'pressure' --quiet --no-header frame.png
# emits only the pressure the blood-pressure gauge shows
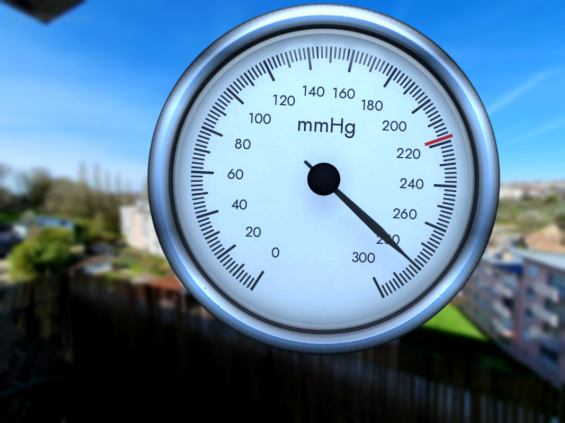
280 mmHg
